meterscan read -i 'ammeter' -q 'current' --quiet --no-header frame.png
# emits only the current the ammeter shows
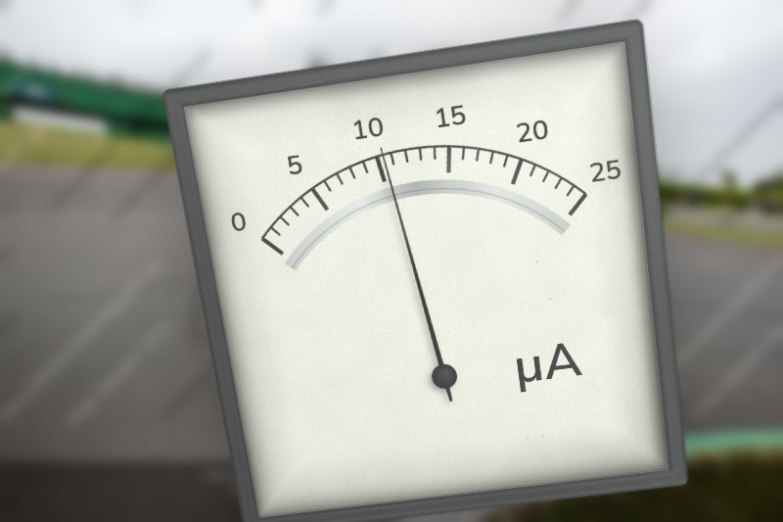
10.5 µA
